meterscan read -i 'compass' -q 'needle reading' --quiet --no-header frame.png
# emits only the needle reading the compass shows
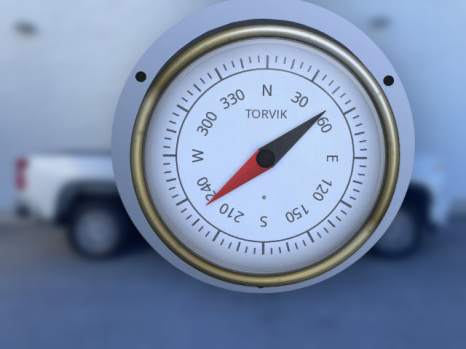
230 °
